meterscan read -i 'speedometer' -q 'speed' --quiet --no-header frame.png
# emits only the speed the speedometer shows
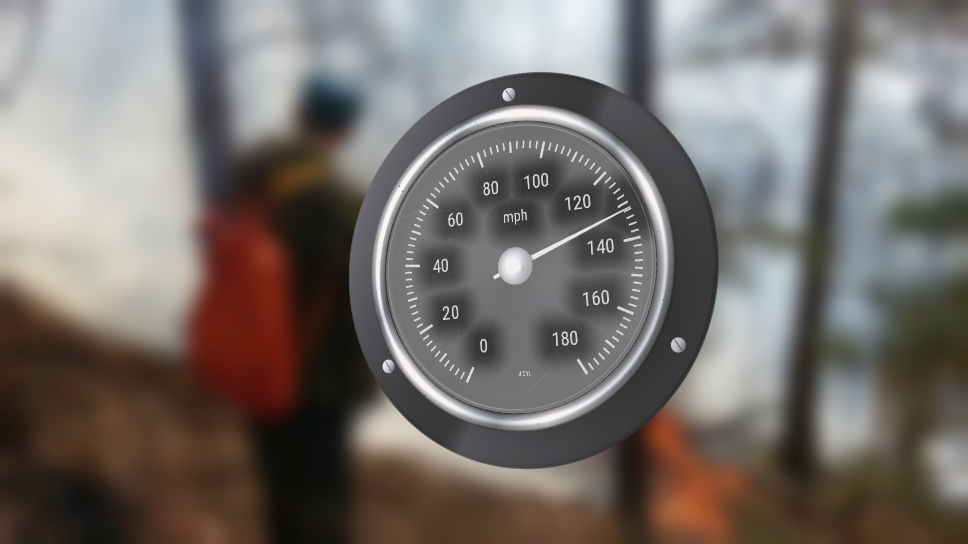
132 mph
